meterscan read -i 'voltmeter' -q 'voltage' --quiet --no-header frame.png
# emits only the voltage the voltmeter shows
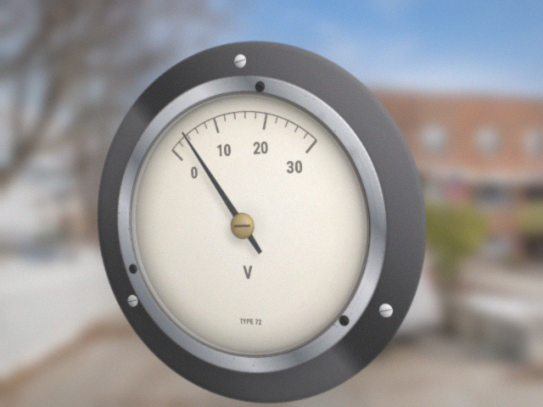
4 V
